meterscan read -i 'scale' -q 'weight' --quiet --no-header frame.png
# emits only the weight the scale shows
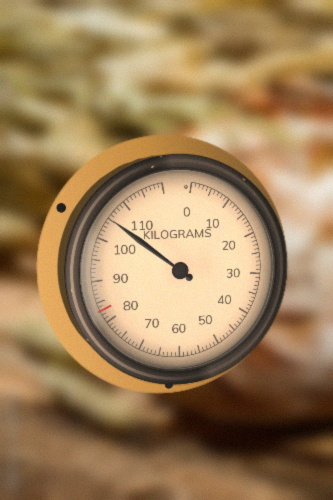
105 kg
